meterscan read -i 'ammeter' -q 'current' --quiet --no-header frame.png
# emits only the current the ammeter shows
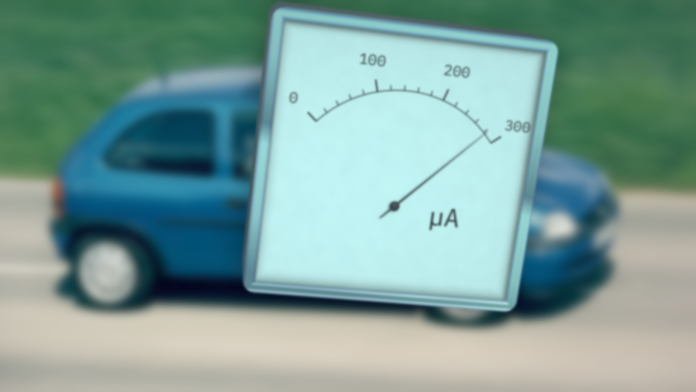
280 µA
